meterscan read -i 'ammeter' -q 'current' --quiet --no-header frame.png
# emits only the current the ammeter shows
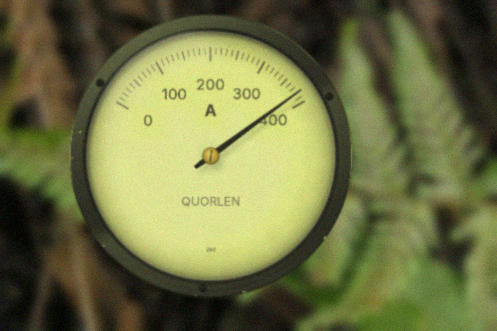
380 A
